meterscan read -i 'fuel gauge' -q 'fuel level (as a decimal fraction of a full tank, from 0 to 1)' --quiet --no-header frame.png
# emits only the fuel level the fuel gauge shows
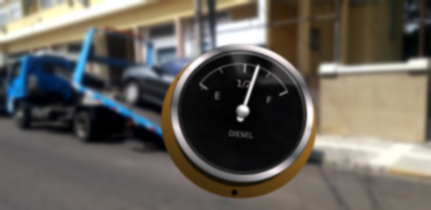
0.625
